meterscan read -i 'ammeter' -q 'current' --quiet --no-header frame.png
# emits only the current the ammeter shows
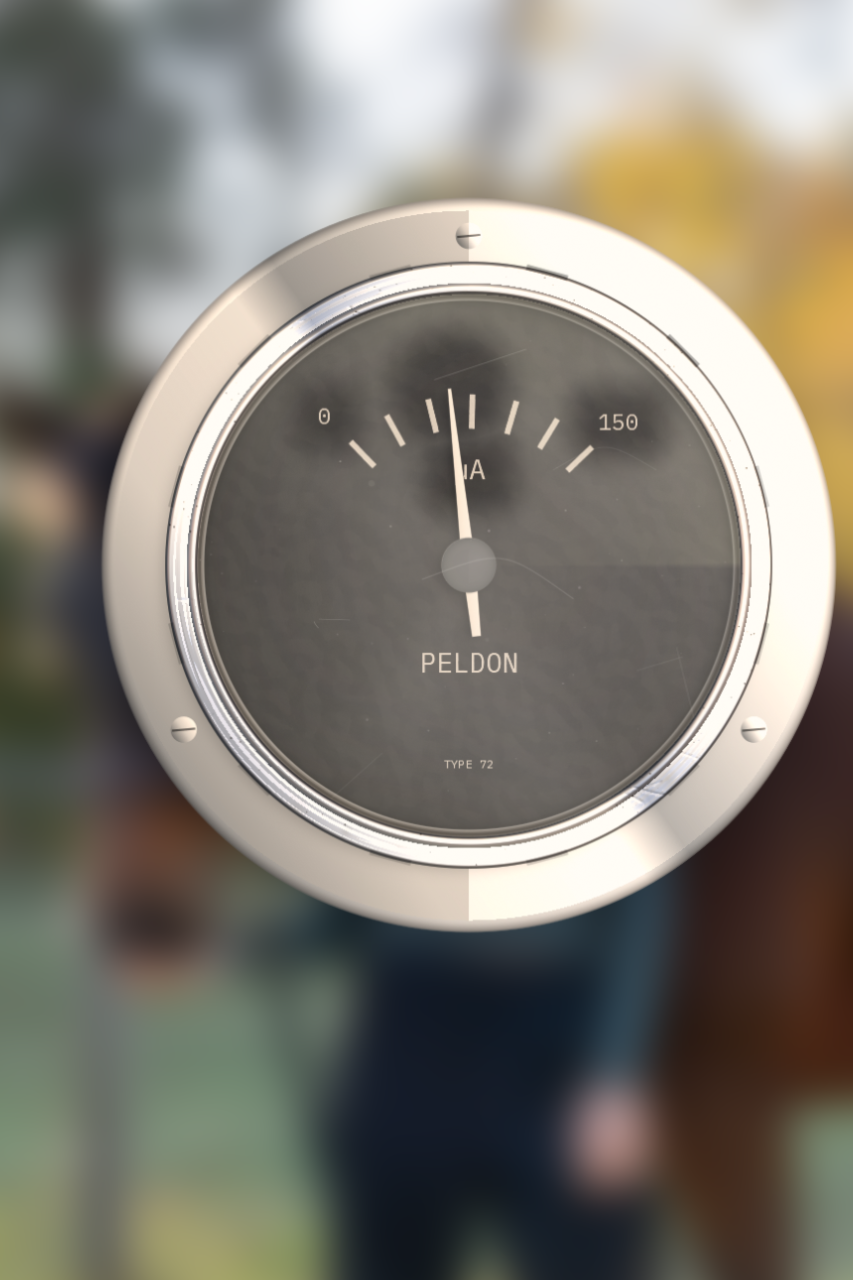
62.5 µA
